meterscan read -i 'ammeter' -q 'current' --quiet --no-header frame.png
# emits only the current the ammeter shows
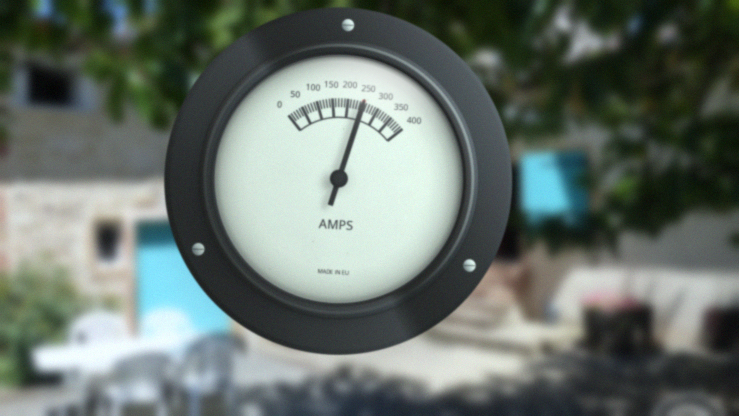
250 A
